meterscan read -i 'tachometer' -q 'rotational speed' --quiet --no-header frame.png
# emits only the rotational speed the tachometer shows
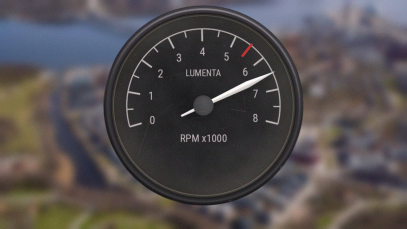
6500 rpm
